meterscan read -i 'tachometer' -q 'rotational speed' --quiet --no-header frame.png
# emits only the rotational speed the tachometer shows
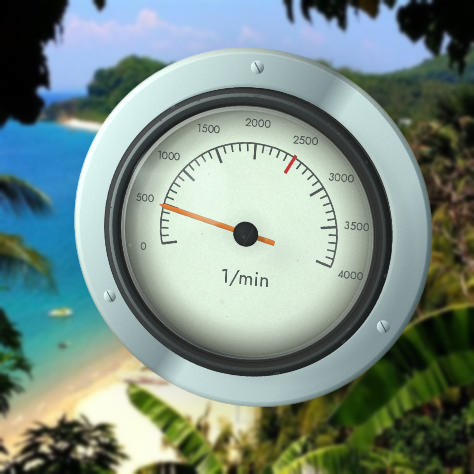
500 rpm
